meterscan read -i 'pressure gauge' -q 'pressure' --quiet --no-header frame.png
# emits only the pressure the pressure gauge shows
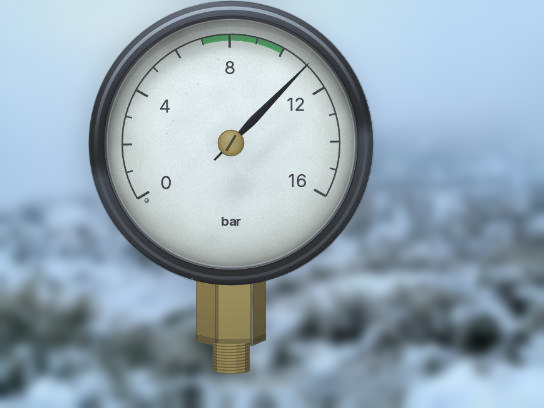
11 bar
